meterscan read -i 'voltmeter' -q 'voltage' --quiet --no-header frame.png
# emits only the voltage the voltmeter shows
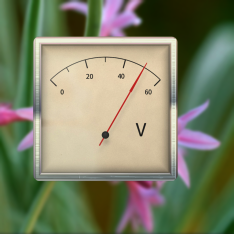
50 V
